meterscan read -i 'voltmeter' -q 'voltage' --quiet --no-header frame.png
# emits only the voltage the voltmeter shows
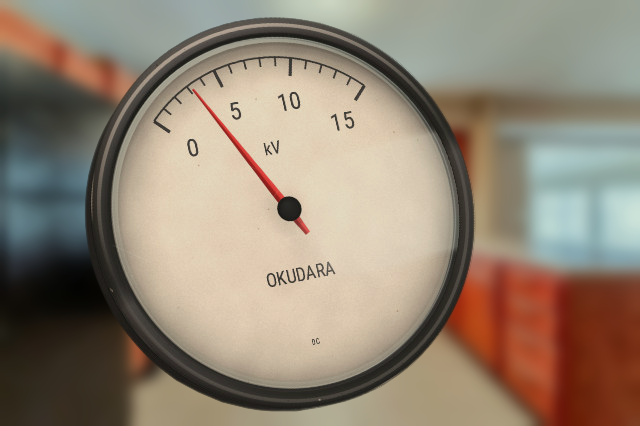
3 kV
